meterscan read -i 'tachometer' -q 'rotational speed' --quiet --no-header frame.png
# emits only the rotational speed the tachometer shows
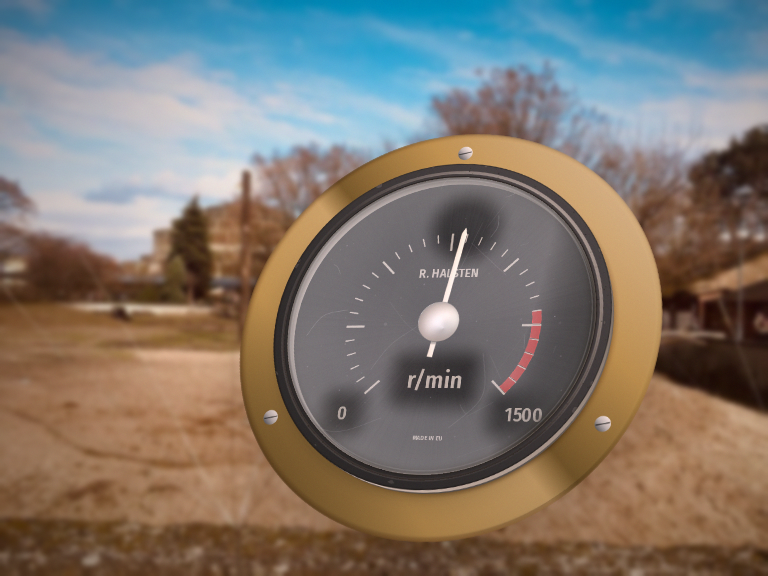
800 rpm
